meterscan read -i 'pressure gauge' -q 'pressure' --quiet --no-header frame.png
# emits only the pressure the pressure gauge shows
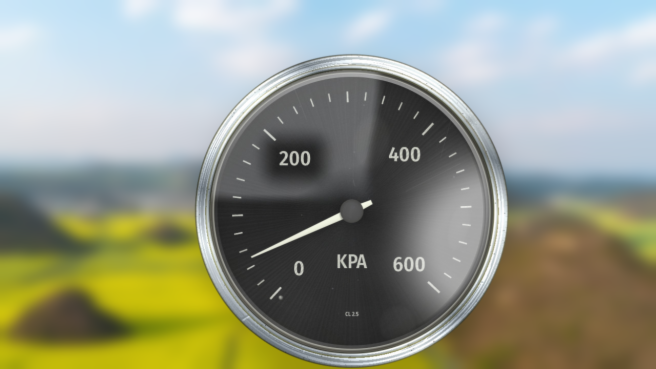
50 kPa
